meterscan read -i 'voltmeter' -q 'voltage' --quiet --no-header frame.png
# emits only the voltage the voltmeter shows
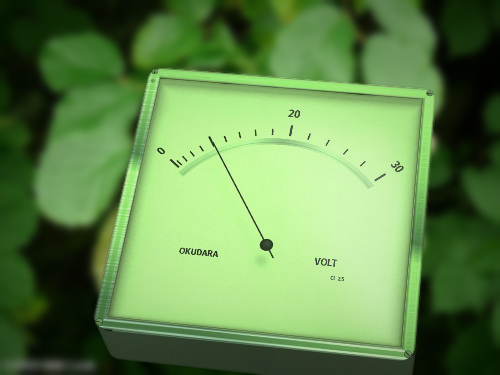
10 V
